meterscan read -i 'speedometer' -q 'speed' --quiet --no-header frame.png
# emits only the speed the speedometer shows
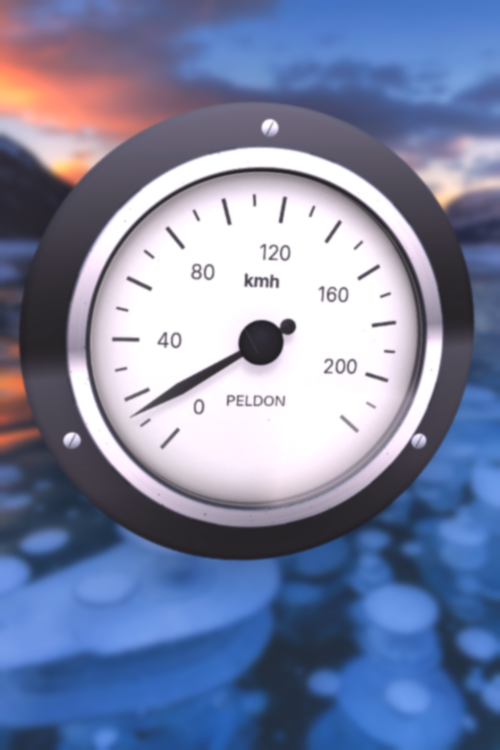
15 km/h
